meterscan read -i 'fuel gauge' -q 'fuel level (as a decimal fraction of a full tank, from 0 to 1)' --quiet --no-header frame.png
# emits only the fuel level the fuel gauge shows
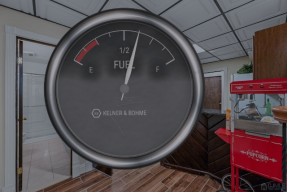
0.625
